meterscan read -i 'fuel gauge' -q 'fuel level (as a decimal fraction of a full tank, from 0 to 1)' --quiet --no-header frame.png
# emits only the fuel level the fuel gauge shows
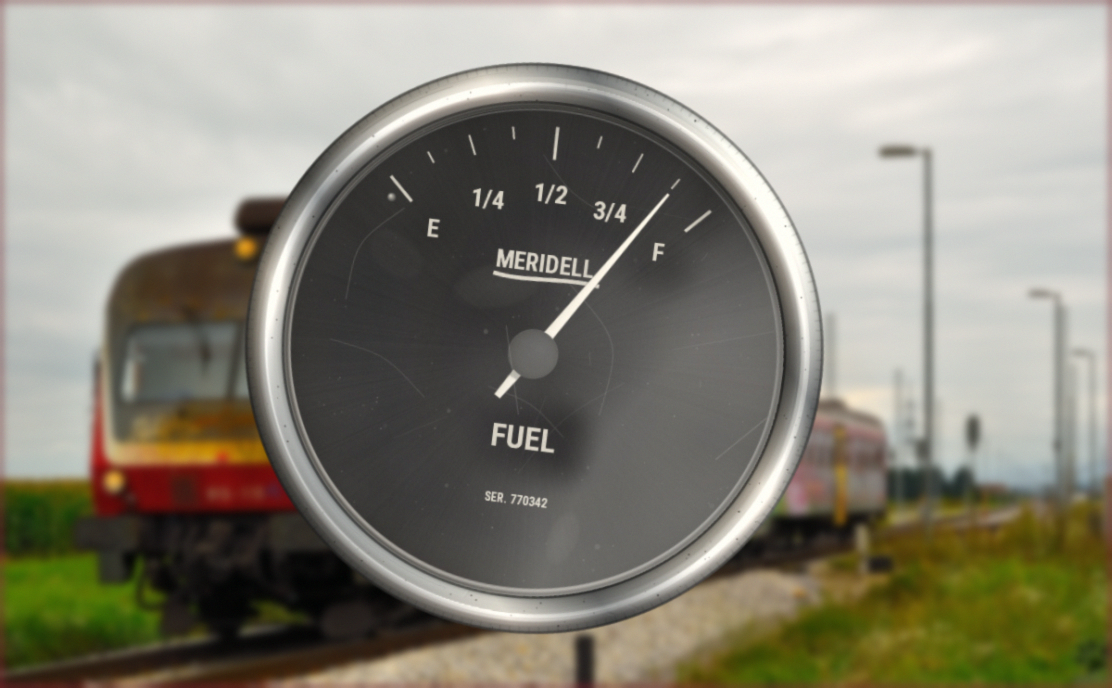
0.875
